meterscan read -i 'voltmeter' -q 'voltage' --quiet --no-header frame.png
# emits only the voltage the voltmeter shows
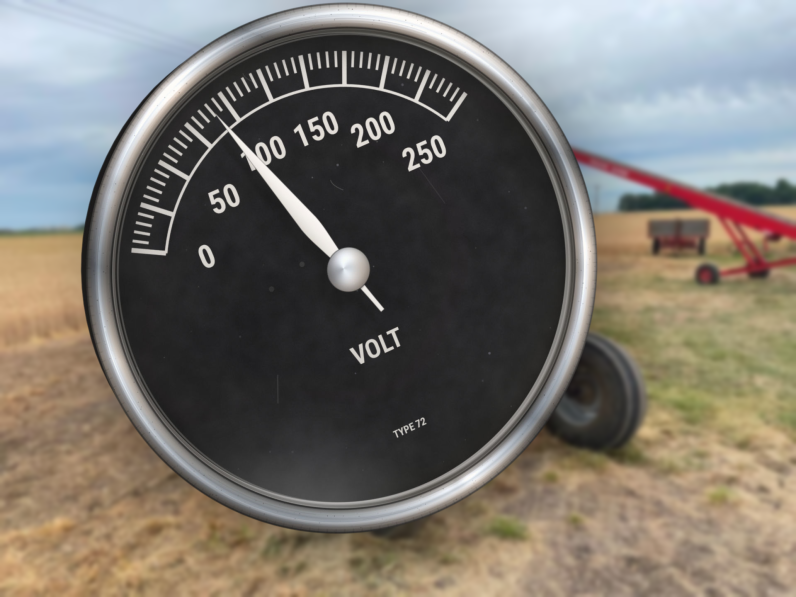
90 V
